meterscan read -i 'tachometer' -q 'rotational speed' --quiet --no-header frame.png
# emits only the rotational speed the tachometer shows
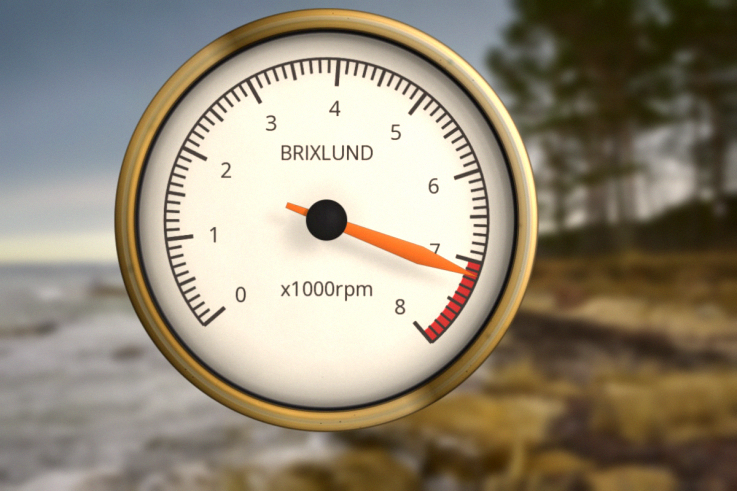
7150 rpm
